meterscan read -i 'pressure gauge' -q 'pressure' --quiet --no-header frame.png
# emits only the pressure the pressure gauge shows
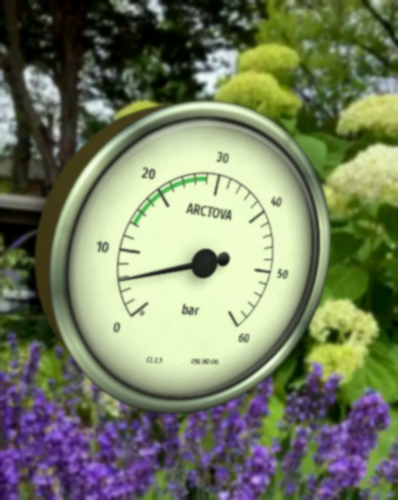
6 bar
